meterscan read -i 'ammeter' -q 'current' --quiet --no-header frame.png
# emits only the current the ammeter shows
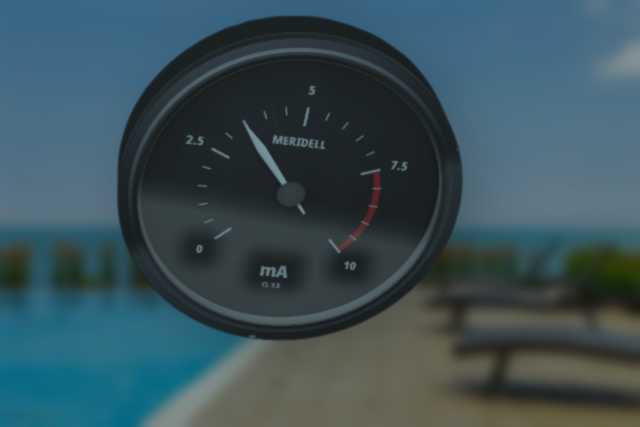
3.5 mA
